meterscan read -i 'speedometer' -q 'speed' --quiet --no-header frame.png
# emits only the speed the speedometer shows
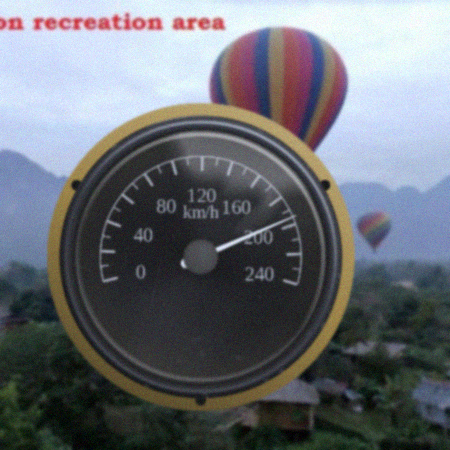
195 km/h
